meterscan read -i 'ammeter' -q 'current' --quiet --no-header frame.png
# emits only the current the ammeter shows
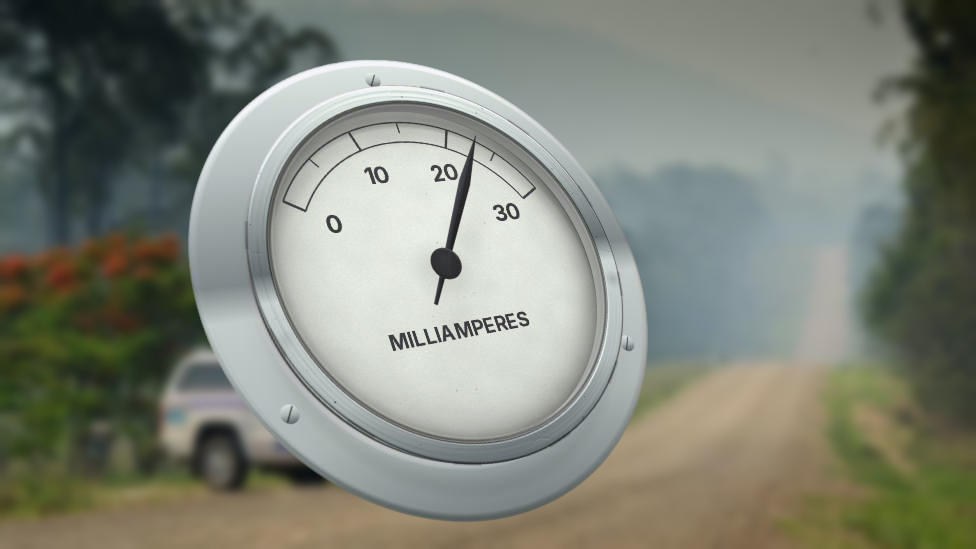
22.5 mA
